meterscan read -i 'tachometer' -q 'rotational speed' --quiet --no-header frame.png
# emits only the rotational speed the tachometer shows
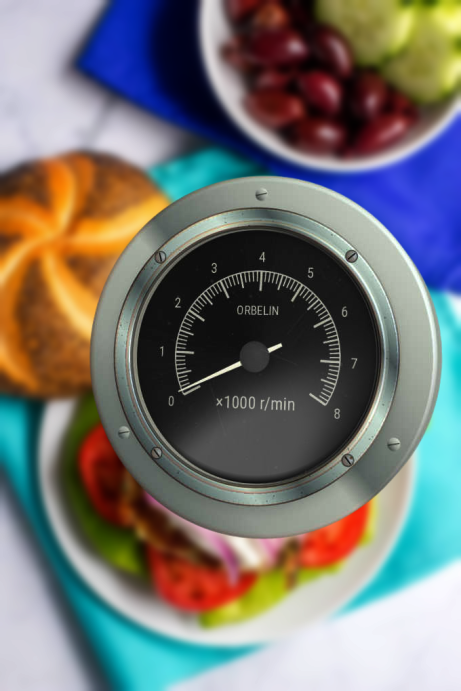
100 rpm
